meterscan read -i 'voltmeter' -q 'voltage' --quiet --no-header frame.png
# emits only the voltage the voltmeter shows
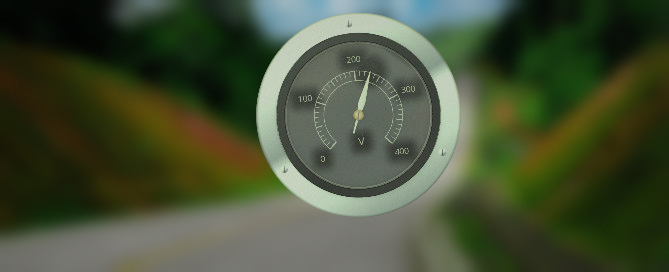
230 V
